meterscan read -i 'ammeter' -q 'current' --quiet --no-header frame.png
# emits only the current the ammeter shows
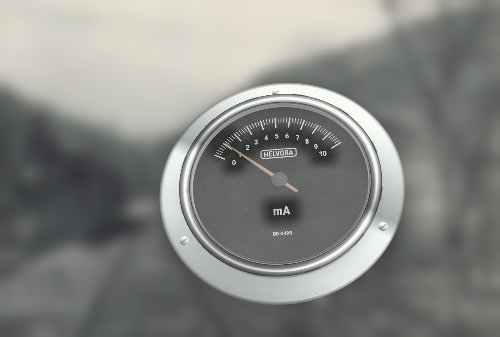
1 mA
